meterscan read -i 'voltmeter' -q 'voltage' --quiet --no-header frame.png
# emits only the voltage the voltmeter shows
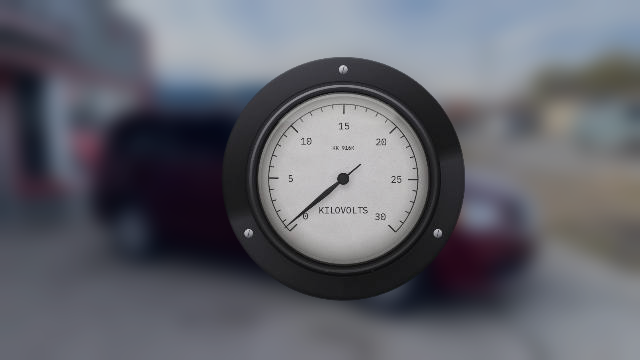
0.5 kV
